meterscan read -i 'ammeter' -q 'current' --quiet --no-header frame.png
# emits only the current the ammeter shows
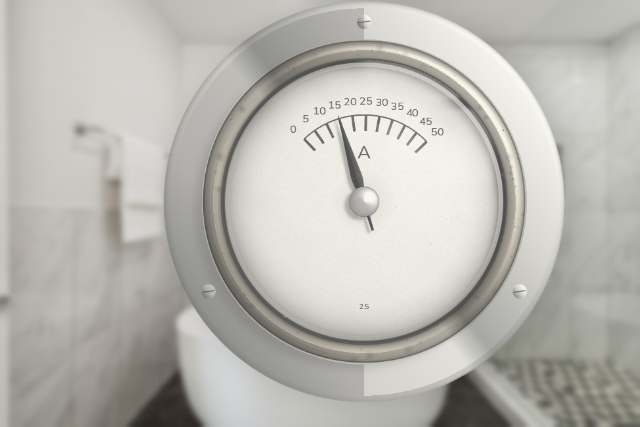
15 A
